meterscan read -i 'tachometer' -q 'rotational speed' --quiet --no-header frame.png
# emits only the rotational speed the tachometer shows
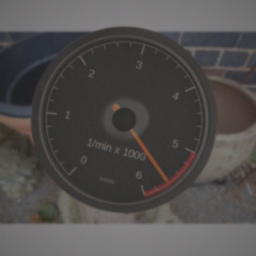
5600 rpm
